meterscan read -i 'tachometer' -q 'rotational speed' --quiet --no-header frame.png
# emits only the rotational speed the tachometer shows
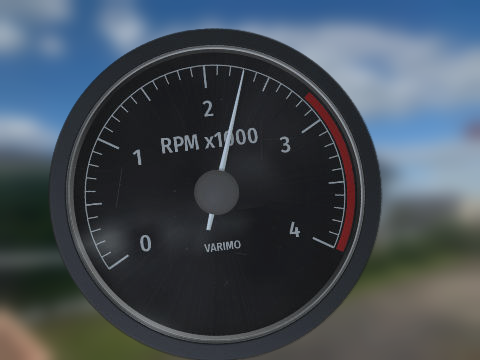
2300 rpm
